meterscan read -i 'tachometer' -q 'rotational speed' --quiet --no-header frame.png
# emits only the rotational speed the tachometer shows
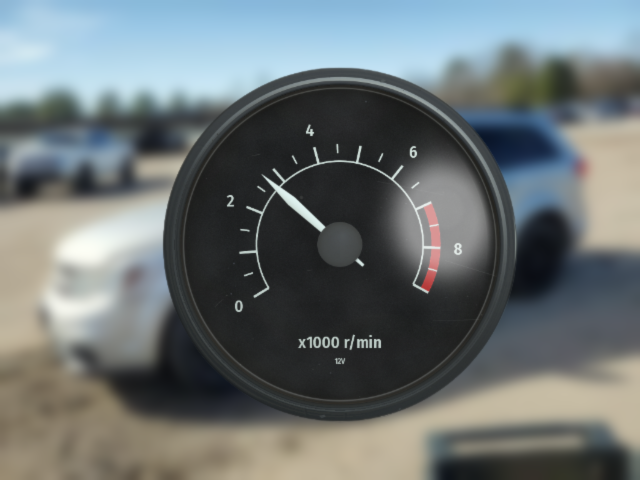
2750 rpm
